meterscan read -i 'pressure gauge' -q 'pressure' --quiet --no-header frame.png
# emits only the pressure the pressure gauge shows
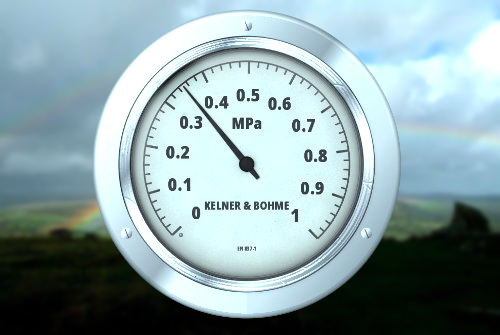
0.35 MPa
